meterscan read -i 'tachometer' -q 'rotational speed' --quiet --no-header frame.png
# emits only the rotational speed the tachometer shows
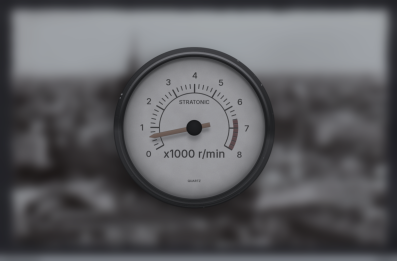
600 rpm
